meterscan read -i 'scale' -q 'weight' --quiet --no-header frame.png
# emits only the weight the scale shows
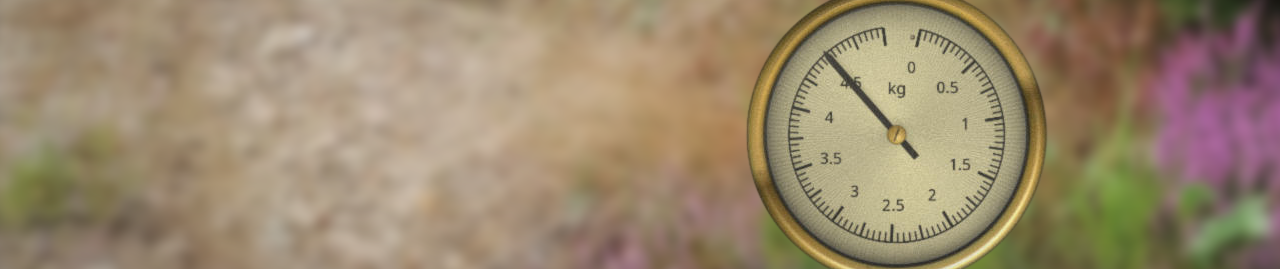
4.5 kg
